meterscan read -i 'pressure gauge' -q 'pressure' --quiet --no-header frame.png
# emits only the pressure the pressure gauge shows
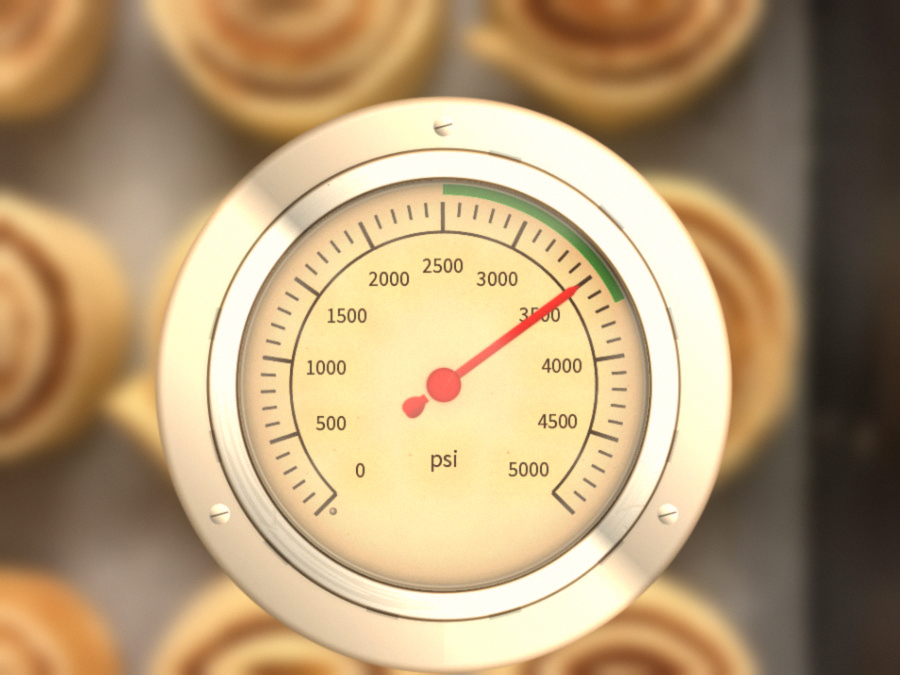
3500 psi
